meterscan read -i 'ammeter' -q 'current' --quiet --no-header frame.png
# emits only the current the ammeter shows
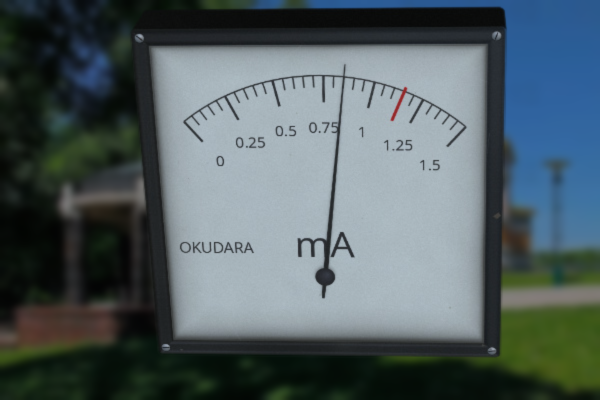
0.85 mA
